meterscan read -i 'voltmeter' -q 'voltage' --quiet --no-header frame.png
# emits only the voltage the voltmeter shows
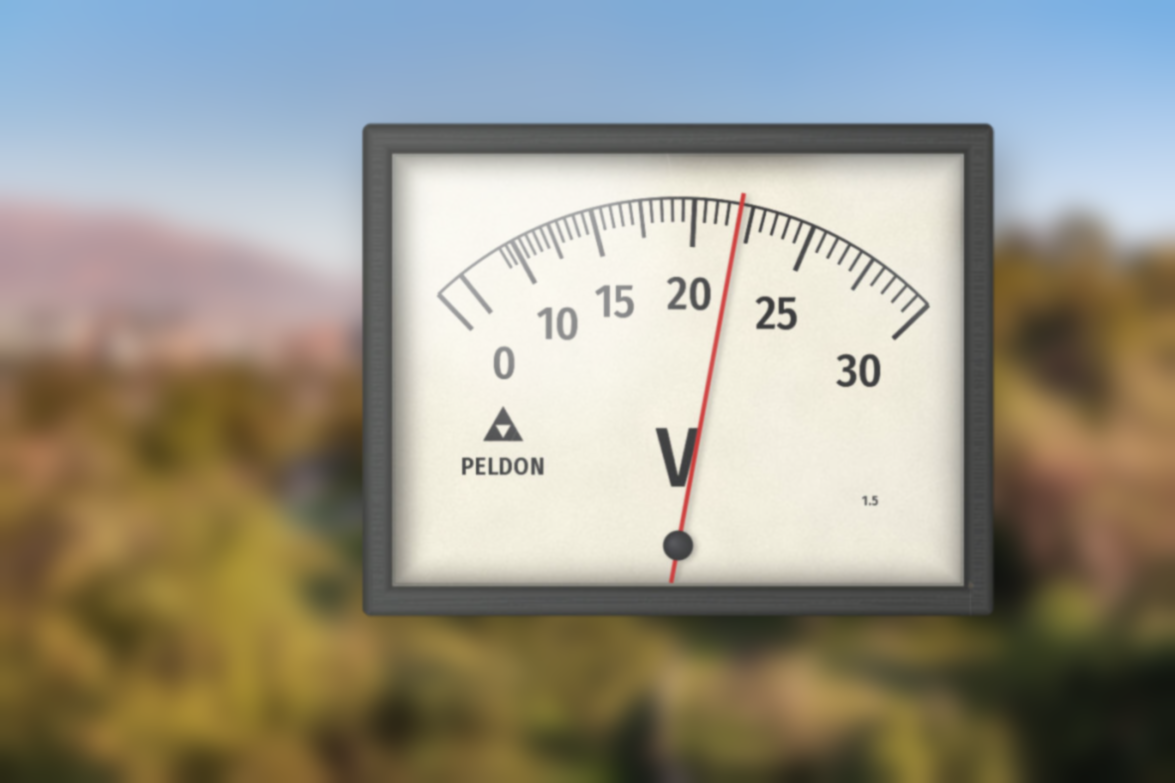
22 V
